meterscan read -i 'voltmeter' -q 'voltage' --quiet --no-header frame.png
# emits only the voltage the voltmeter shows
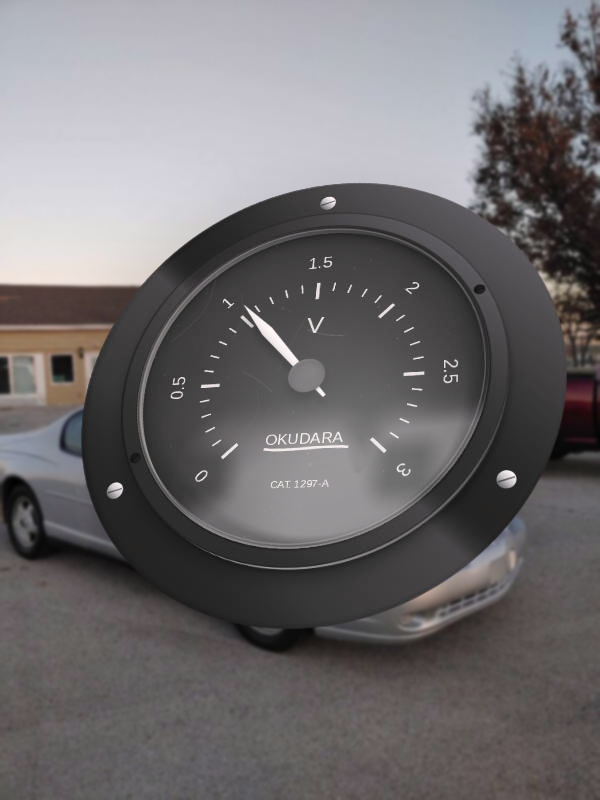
1.05 V
